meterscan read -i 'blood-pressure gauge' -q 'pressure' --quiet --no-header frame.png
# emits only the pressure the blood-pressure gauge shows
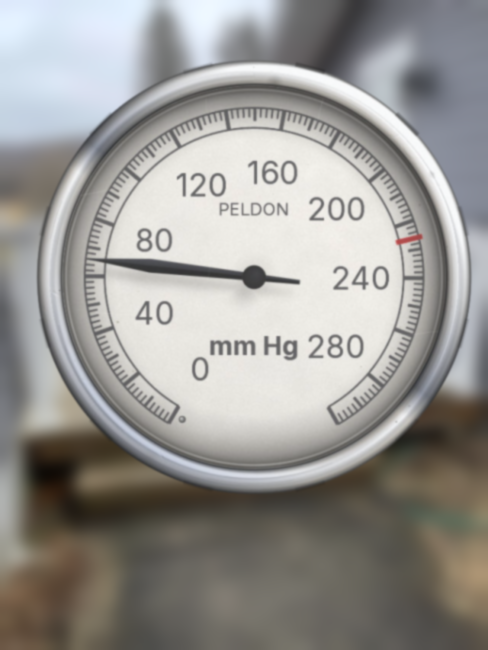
66 mmHg
